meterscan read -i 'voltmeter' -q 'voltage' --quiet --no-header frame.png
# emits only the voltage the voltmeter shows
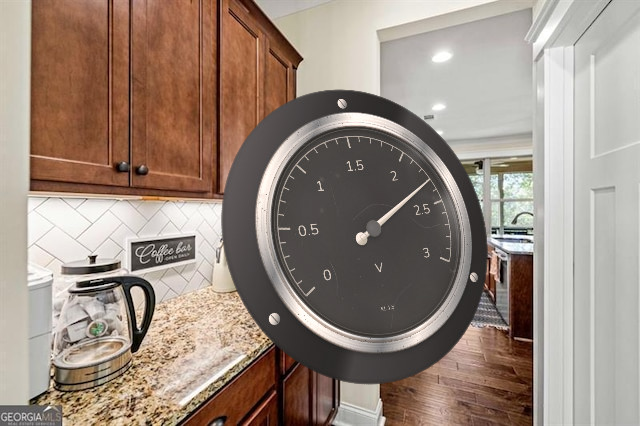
2.3 V
